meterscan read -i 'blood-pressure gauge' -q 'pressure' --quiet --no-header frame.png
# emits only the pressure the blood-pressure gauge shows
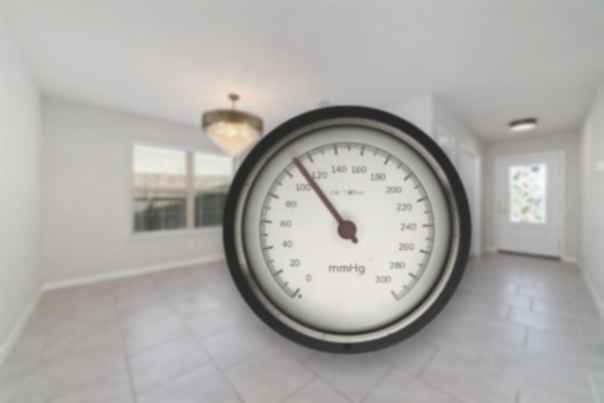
110 mmHg
